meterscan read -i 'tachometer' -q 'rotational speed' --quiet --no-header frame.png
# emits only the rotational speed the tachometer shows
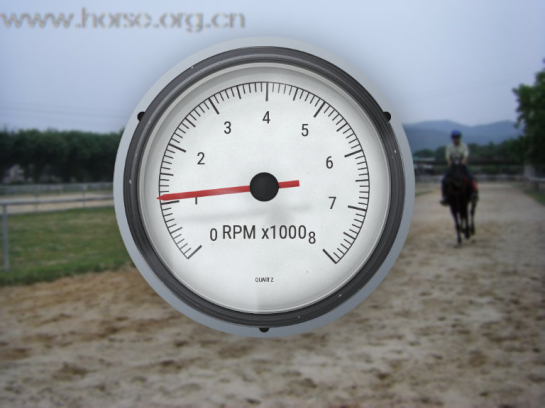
1100 rpm
